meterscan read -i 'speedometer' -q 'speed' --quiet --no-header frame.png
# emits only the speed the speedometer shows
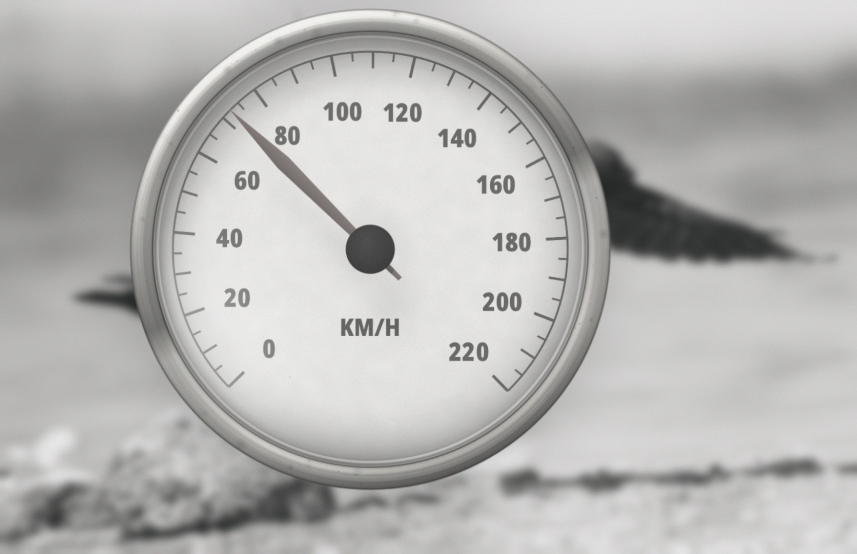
72.5 km/h
